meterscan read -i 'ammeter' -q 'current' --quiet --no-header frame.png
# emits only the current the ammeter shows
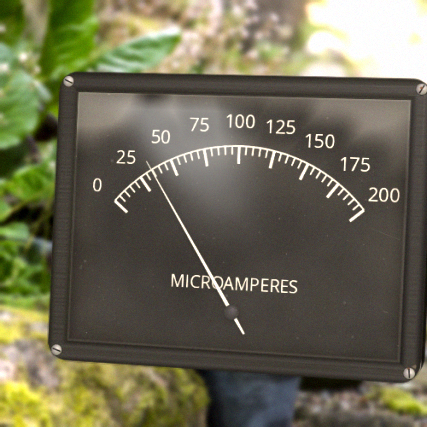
35 µA
